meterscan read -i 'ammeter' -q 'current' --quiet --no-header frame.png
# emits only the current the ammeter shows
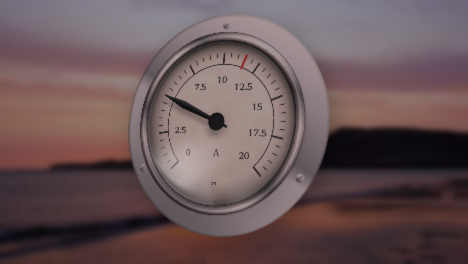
5 A
